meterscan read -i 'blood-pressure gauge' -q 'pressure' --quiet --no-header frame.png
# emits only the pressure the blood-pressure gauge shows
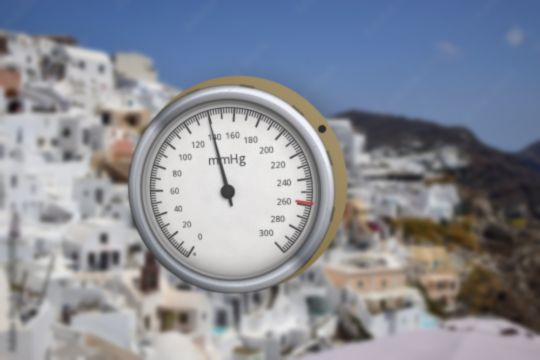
140 mmHg
